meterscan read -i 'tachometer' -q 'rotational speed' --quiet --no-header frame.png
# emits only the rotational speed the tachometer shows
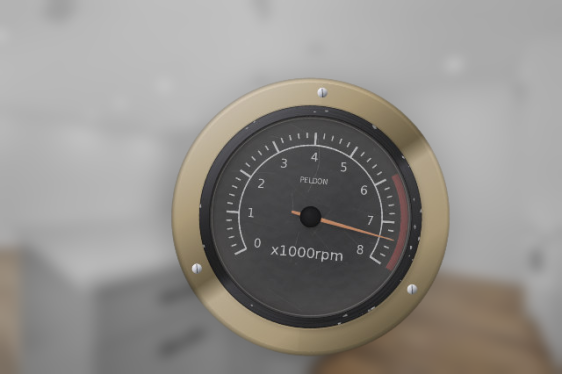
7400 rpm
